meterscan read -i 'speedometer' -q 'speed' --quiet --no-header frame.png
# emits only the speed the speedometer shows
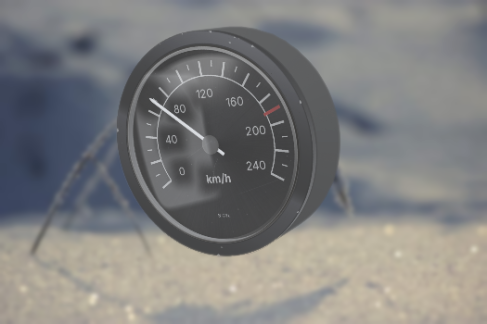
70 km/h
